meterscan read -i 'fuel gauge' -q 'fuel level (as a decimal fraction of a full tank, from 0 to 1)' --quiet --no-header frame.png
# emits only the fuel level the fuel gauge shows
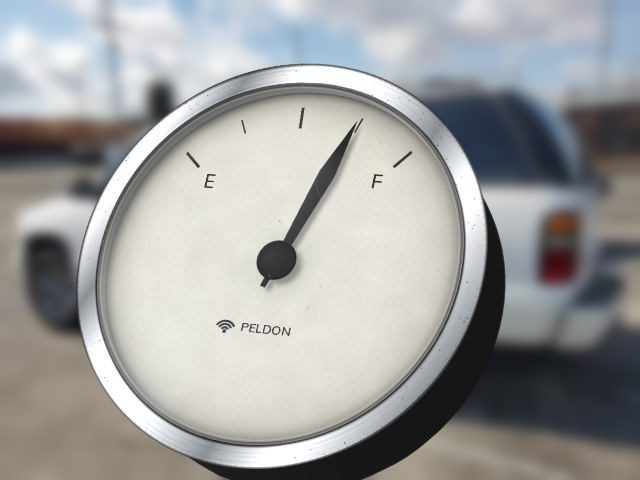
0.75
